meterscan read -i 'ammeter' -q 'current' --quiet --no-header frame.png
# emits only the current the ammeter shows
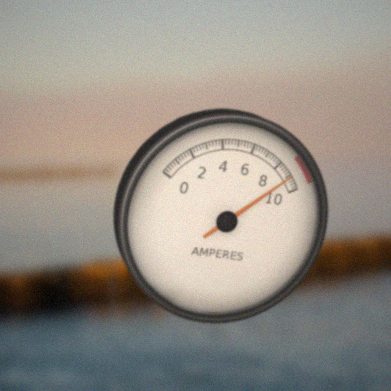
9 A
